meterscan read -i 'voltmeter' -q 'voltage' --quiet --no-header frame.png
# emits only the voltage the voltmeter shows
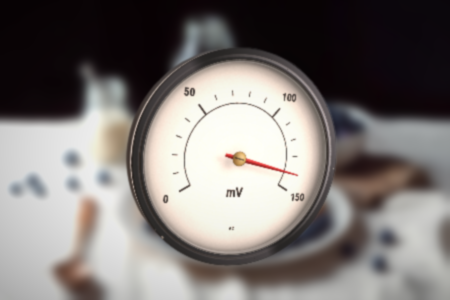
140 mV
